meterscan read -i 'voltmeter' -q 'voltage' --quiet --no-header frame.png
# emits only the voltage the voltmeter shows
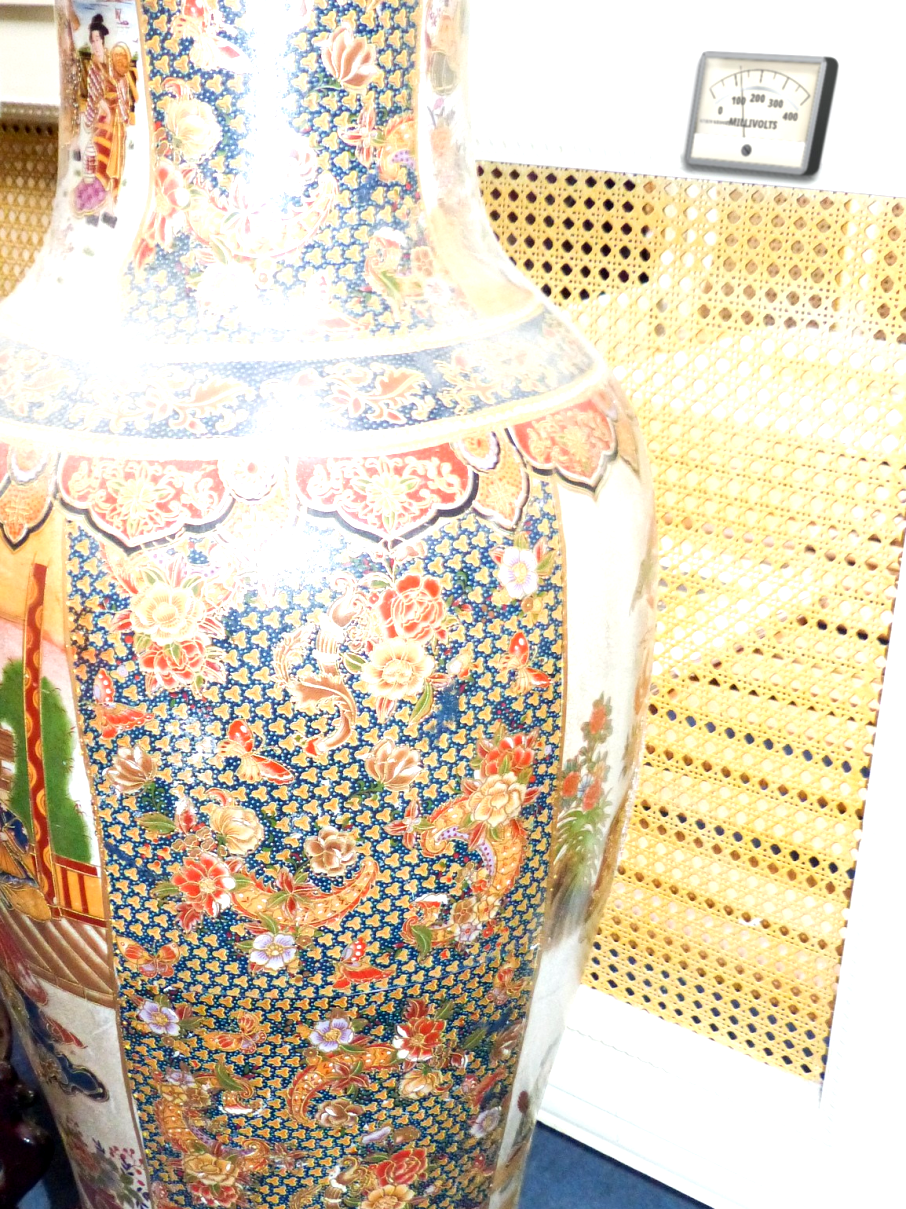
125 mV
